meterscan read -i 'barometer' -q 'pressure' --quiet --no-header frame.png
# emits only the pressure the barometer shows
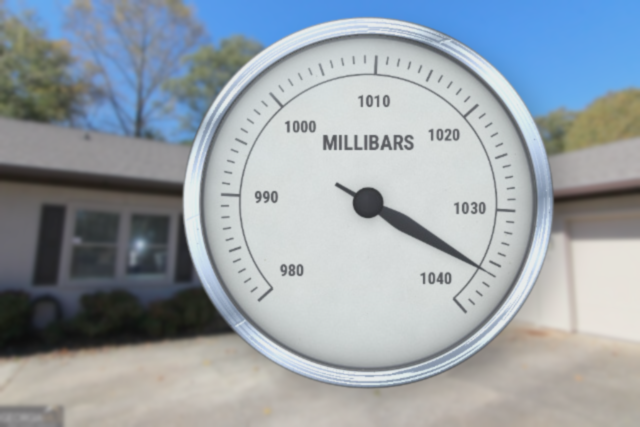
1036 mbar
